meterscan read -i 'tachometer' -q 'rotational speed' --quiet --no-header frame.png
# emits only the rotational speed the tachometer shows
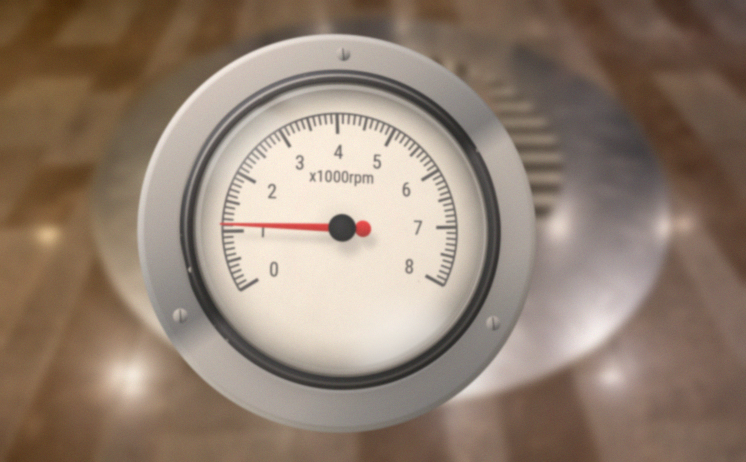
1100 rpm
